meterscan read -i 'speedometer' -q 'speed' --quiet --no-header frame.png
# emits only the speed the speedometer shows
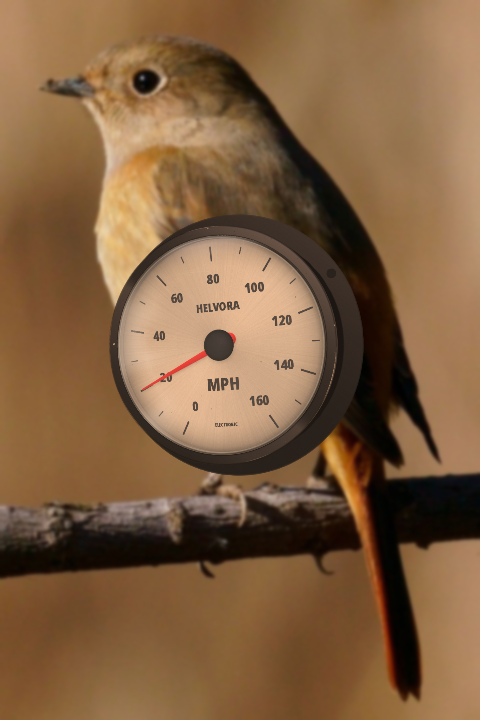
20 mph
